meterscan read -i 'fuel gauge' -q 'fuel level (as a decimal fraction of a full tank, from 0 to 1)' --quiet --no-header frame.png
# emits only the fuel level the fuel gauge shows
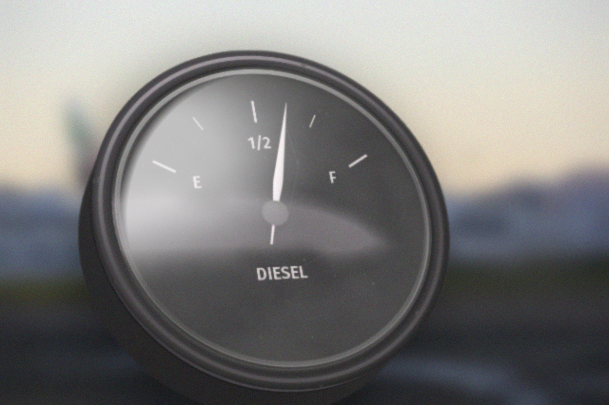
0.625
